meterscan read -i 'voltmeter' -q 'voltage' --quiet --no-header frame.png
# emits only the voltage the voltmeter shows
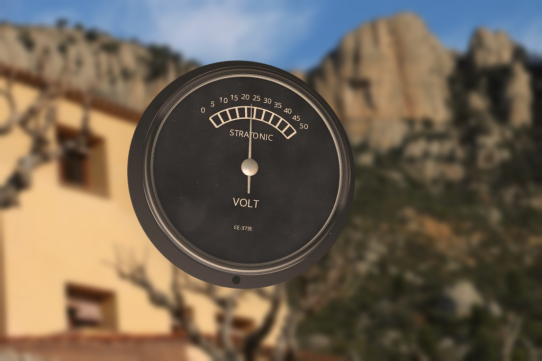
22.5 V
